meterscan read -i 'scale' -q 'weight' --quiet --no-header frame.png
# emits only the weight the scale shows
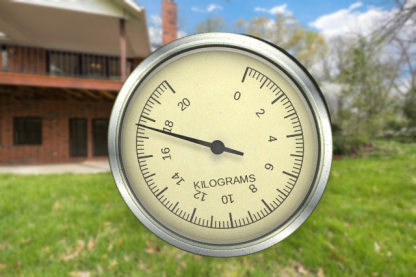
17.6 kg
